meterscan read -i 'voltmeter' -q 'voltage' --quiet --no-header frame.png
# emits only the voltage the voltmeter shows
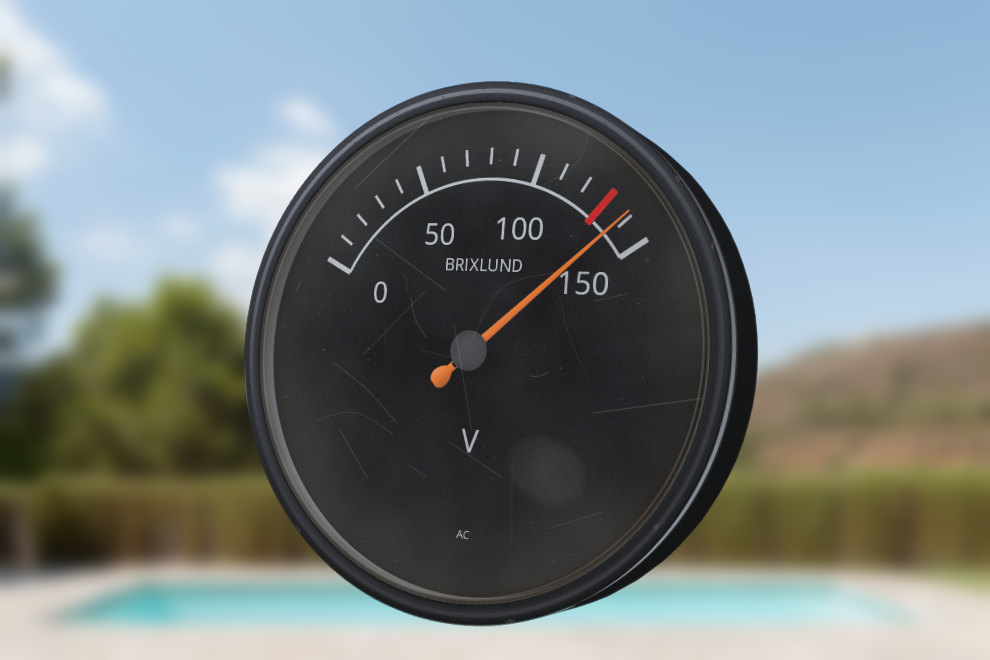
140 V
